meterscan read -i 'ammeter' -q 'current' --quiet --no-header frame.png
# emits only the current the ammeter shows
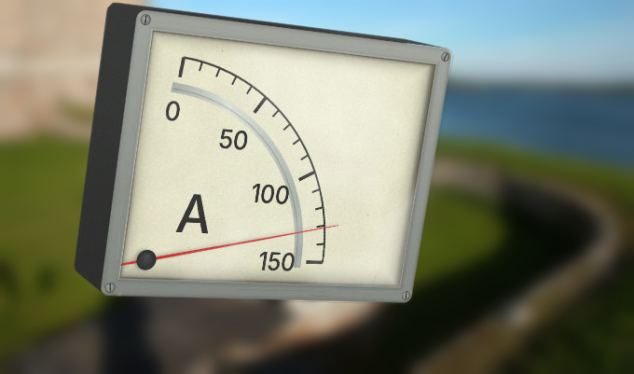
130 A
